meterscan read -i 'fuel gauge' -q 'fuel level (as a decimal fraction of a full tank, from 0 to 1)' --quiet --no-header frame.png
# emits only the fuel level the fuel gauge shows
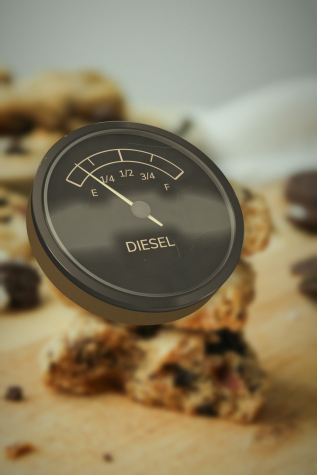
0.125
